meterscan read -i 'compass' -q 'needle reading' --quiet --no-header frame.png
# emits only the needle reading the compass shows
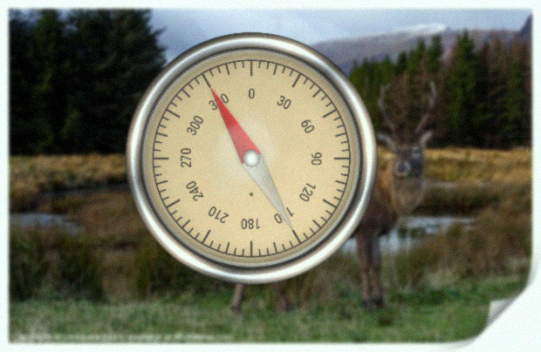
330 °
